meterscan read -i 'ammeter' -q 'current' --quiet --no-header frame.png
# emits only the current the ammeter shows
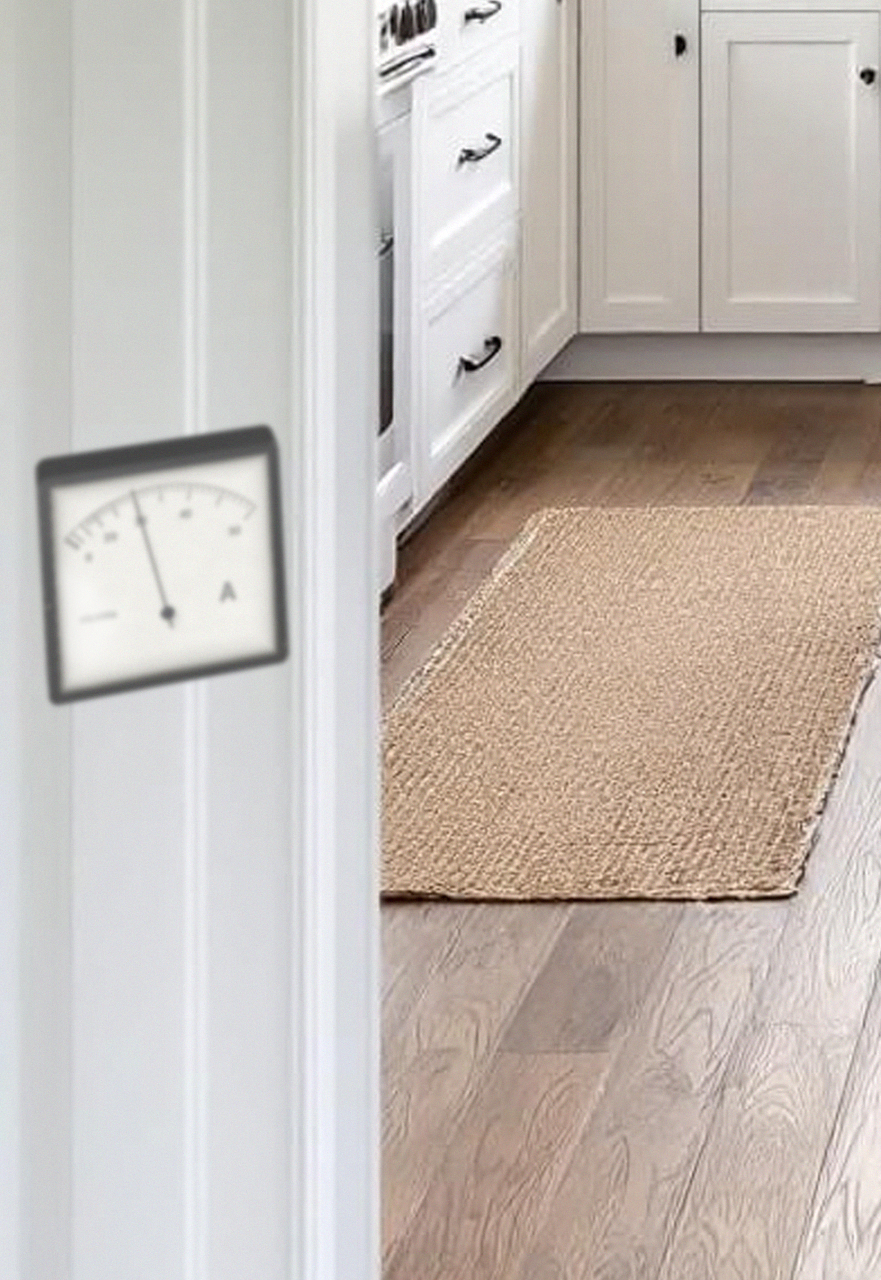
30 A
